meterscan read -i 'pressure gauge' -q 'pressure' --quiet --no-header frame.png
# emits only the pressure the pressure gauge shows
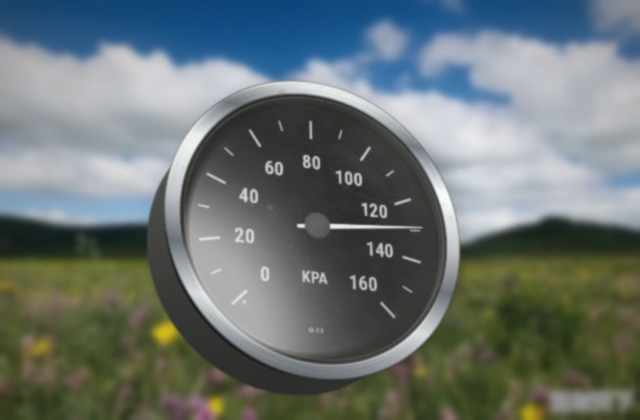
130 kPa
